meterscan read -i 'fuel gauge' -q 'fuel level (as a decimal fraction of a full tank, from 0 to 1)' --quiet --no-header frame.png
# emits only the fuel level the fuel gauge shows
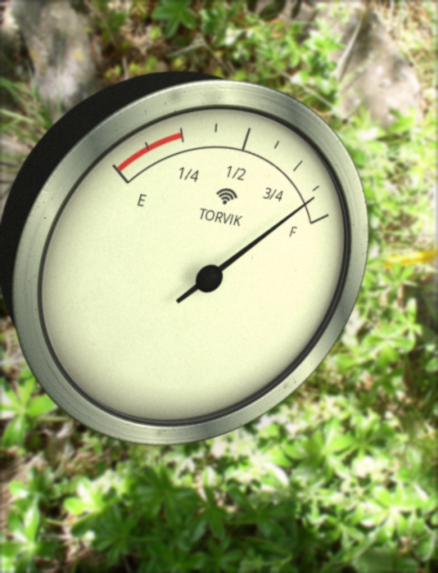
0.875
